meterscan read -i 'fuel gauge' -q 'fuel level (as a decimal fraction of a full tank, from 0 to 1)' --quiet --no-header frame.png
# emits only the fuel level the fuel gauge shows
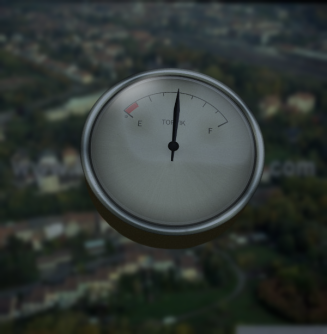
0.5
